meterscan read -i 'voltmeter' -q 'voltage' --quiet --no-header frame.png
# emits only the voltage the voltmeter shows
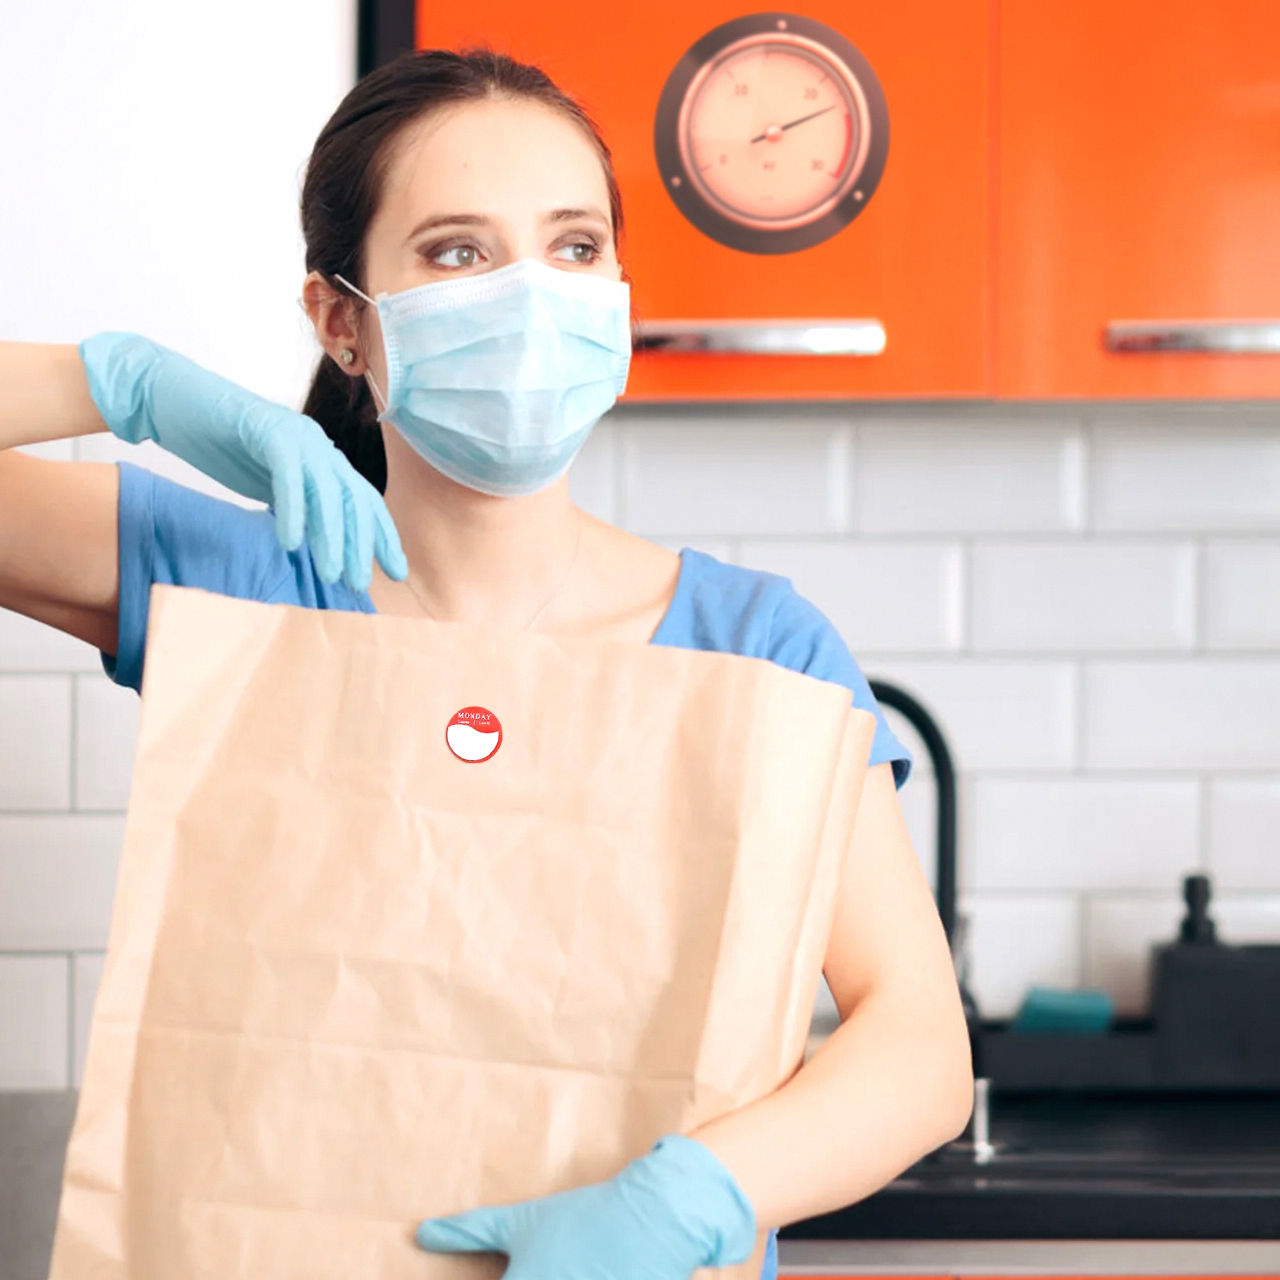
23 kV
